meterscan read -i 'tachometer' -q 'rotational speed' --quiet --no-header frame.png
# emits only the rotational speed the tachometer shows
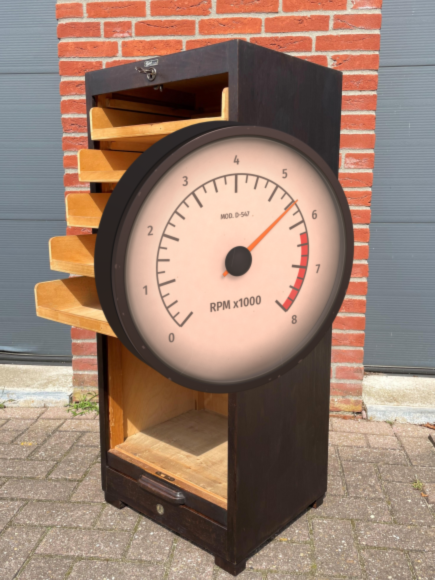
5500 rpm
